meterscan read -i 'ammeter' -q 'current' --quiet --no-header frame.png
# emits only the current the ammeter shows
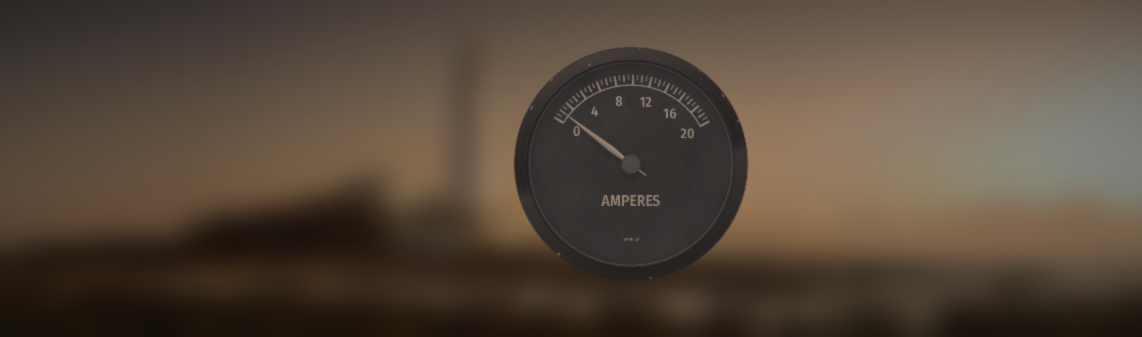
1 A
